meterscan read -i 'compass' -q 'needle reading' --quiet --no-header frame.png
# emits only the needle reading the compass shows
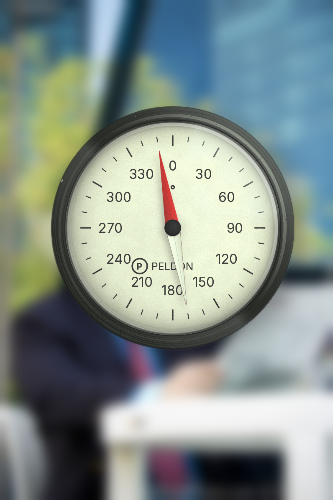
350 °
